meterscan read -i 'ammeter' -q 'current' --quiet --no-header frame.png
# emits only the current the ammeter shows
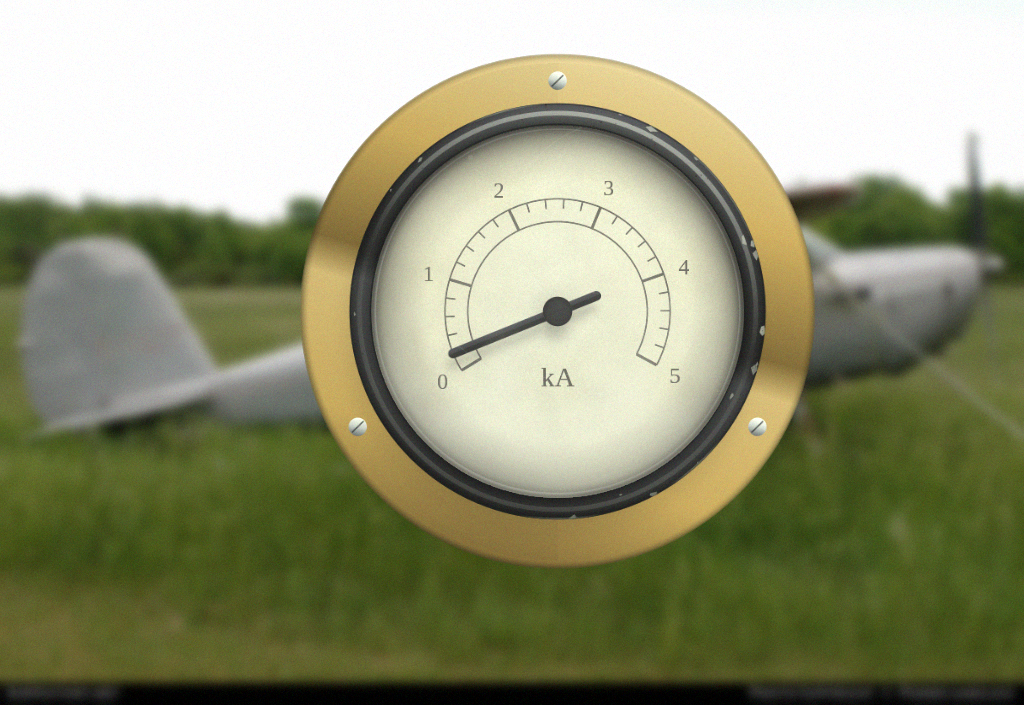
0.2 kA
